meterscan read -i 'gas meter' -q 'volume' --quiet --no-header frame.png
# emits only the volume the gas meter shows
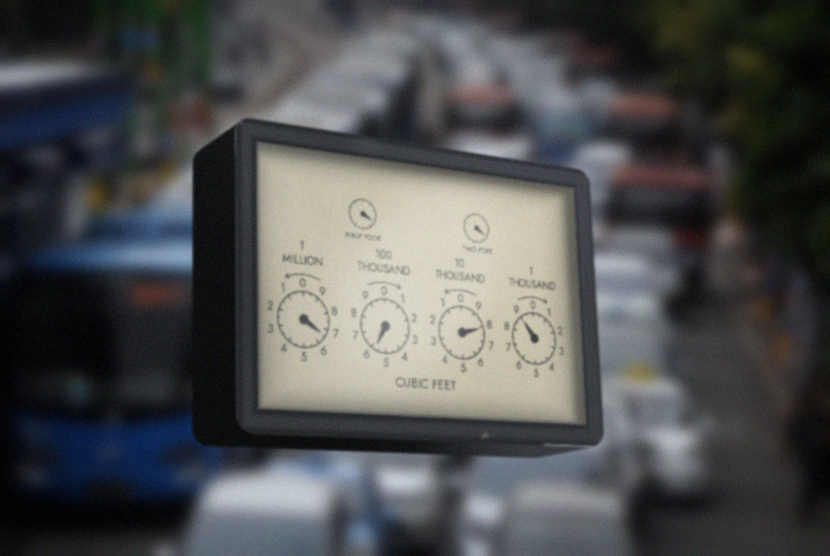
657900 ft³
